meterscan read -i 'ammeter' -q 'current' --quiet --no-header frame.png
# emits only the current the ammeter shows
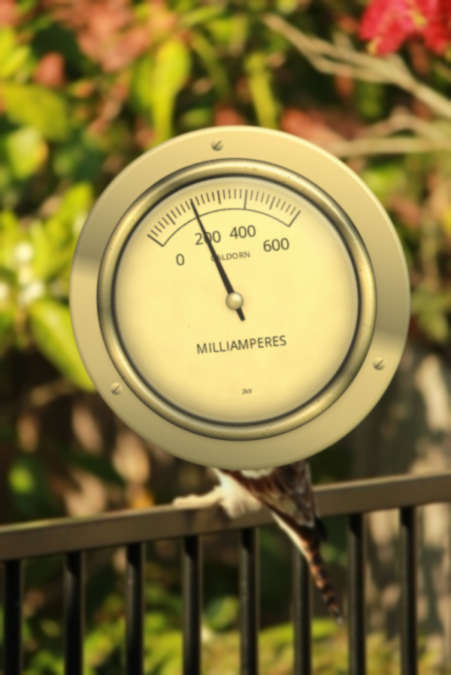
200 mA
